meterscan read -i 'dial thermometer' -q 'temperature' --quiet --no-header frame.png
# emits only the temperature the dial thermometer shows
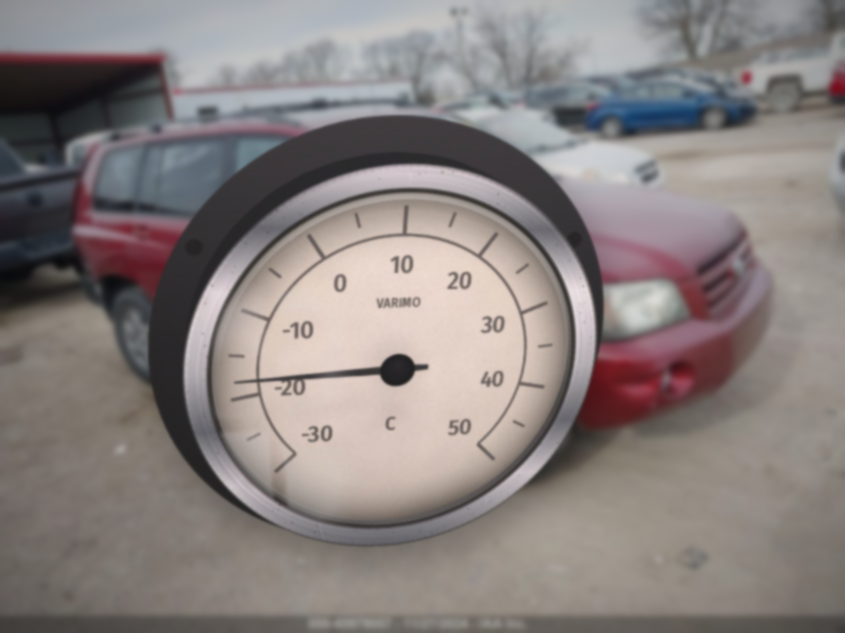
-17.5 °C
